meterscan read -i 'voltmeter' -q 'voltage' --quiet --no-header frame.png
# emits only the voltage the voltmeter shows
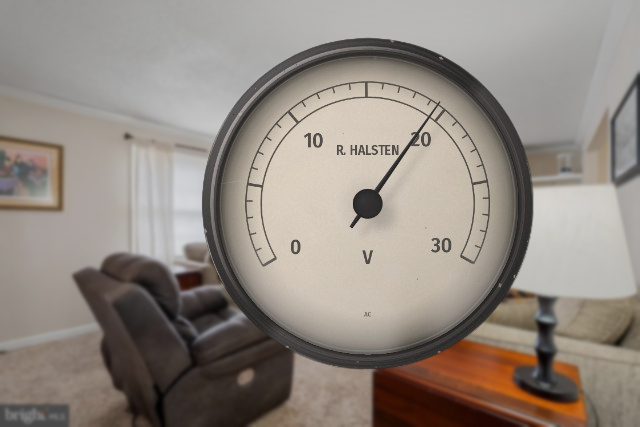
19.5 V
